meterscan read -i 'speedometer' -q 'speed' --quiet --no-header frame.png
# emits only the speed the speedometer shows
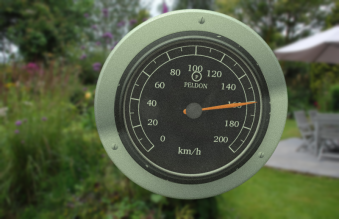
160 km/h
